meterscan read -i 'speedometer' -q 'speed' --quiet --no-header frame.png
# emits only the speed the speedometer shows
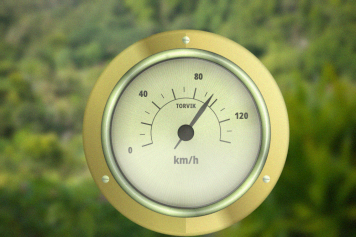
95 km/h
